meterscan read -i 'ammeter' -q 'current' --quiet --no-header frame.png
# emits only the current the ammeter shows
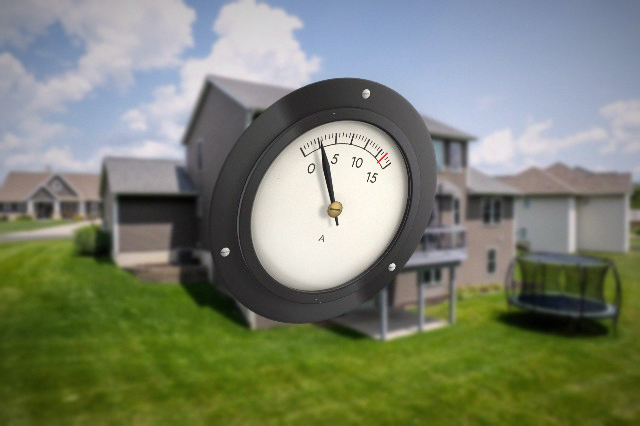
2.5 A
